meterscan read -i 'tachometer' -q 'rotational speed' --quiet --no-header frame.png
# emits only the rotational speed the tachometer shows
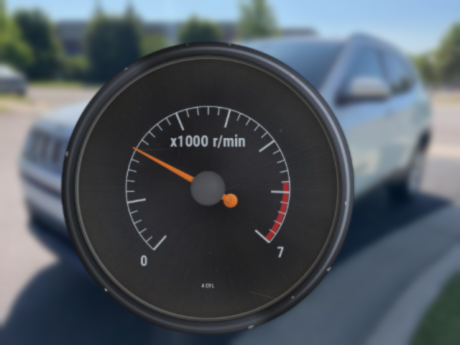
2000 rpm
